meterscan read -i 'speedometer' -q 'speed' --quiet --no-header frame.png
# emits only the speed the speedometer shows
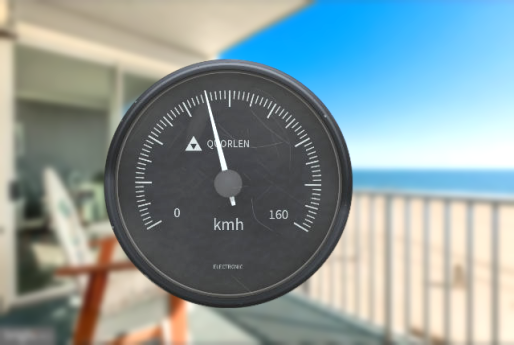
70 km/h
